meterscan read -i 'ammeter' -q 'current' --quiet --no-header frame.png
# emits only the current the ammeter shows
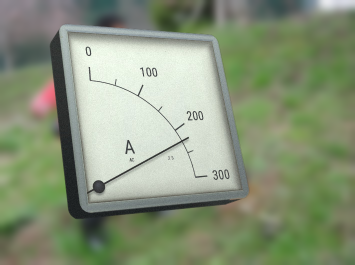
225 A
